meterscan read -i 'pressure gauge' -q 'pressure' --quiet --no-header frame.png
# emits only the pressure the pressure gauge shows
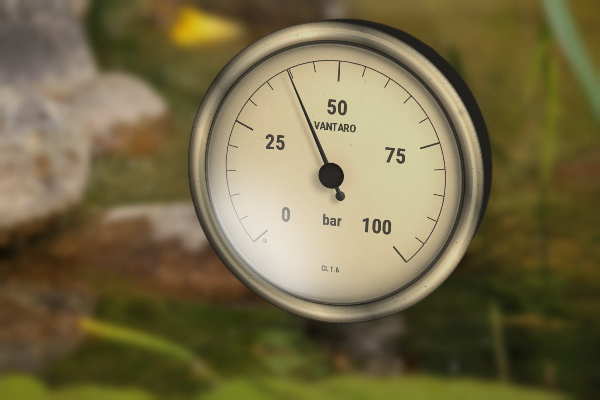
40 bar
